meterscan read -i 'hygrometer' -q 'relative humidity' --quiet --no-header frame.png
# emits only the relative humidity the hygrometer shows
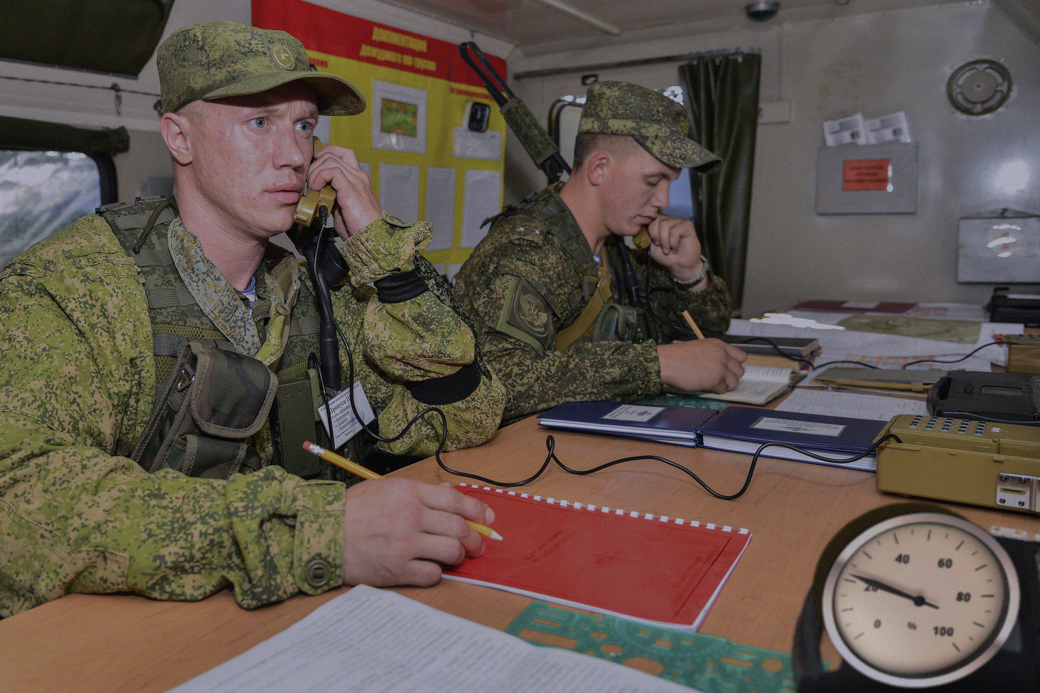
22.5 %
